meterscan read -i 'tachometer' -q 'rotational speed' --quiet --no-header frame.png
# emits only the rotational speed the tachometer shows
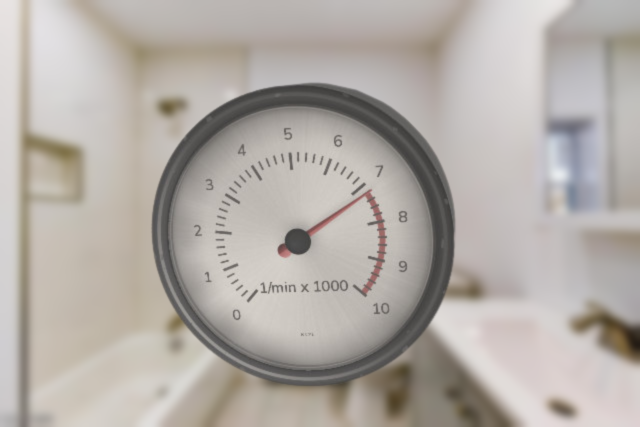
7200 rpm
